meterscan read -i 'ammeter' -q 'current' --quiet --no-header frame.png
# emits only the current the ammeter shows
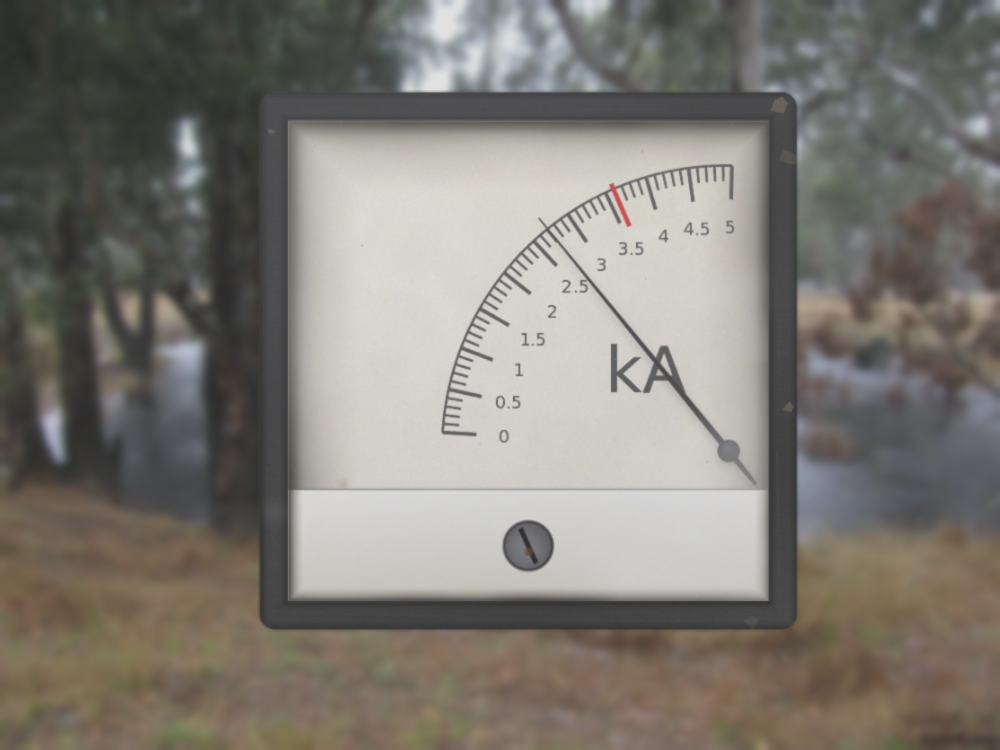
2.7 kA
